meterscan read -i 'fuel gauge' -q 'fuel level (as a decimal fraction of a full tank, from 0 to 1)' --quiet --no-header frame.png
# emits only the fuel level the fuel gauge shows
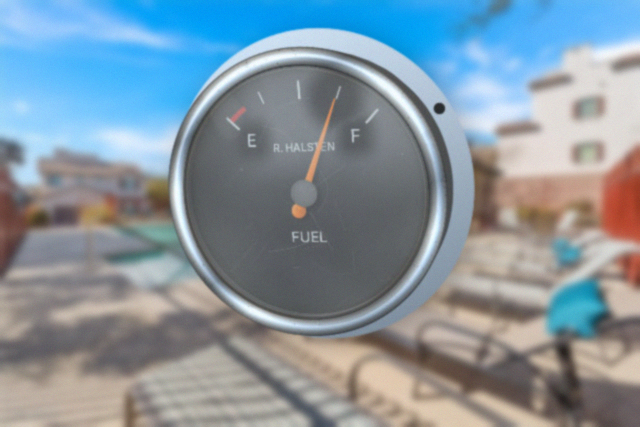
0.75
